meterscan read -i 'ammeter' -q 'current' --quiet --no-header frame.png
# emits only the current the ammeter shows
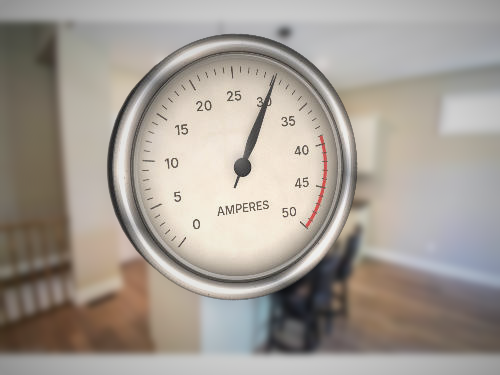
30 A
